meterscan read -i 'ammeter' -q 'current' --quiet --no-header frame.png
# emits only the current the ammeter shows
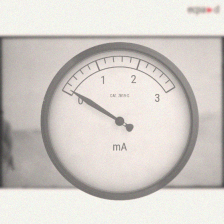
0.1 mA
